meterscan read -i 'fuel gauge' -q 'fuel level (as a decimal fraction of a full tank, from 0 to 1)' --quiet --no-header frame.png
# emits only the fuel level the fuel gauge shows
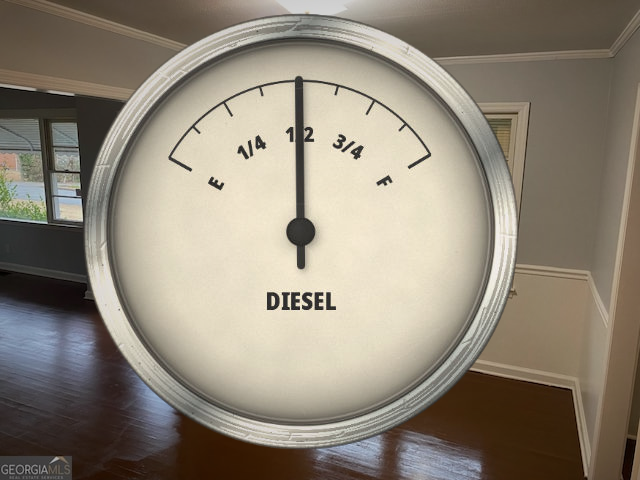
0.5
